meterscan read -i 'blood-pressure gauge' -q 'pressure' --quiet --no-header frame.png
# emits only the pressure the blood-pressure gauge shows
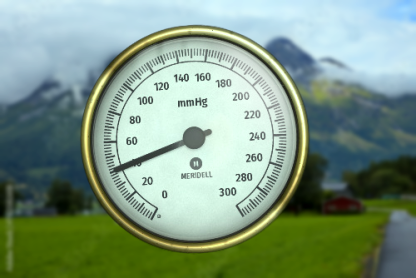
40 mmHg
